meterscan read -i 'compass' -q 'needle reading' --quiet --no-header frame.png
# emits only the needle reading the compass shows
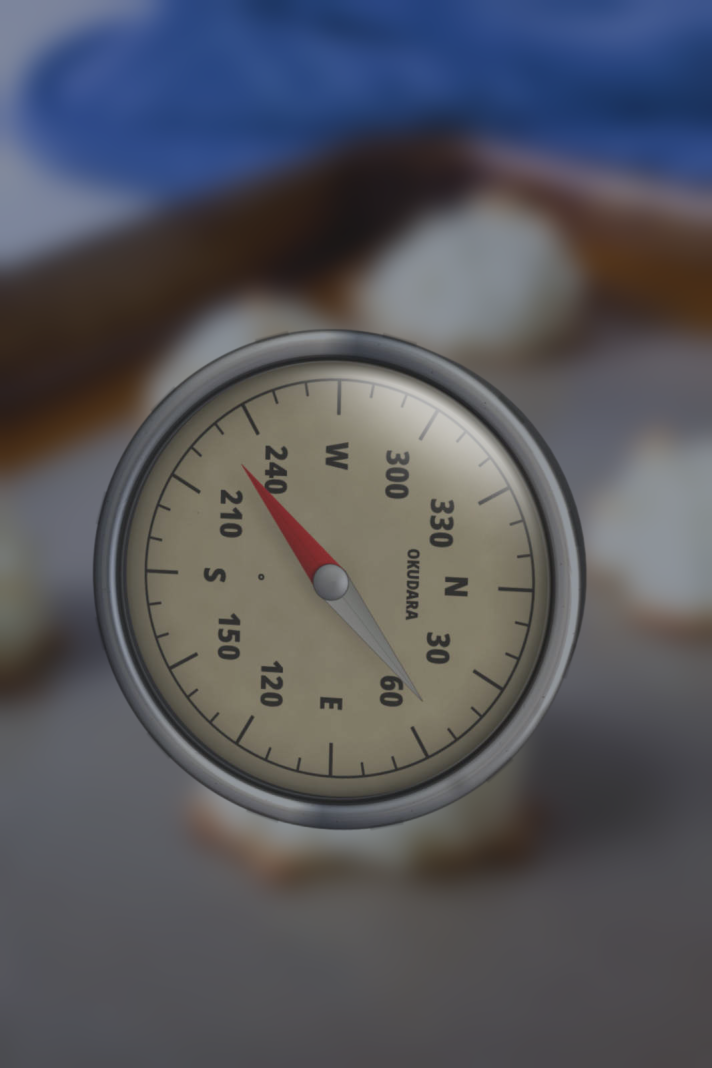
230 °
